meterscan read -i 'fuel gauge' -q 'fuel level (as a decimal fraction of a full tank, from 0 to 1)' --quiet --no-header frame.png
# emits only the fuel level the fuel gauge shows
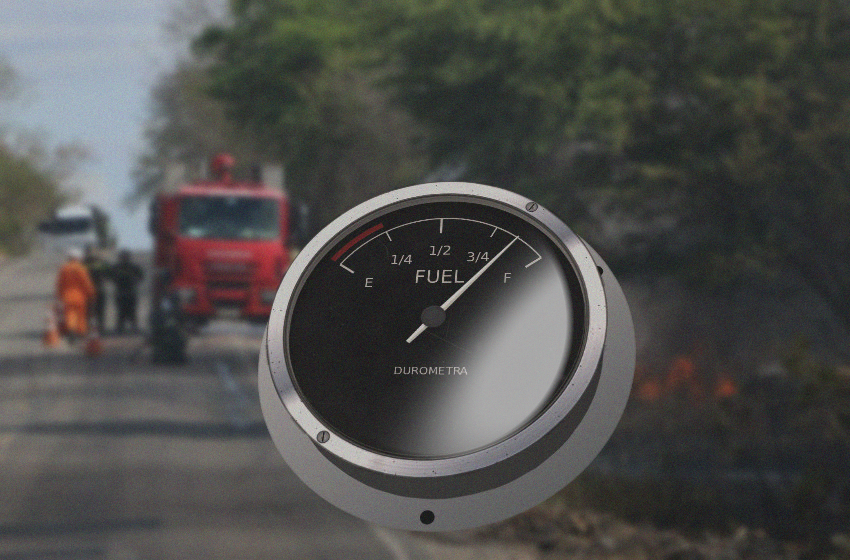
0.875
